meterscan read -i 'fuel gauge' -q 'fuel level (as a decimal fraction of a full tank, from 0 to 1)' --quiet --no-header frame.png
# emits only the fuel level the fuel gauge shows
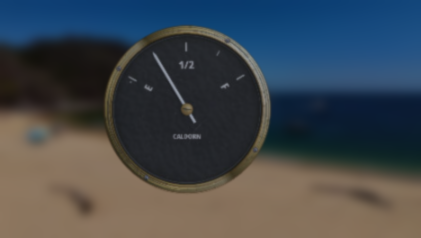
0.25
